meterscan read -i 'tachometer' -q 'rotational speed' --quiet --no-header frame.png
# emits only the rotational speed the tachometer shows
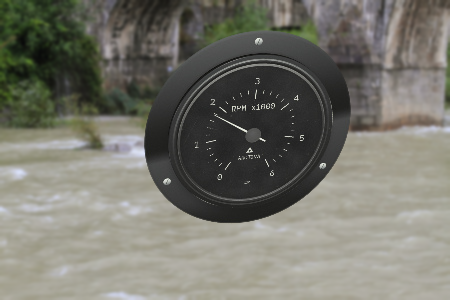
1800 rpm
